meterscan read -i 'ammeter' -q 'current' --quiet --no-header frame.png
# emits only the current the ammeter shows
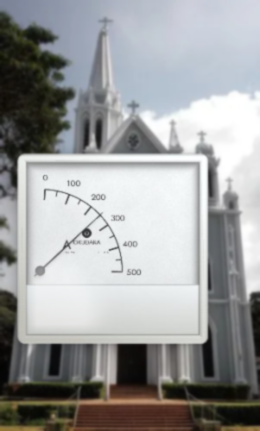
250 A
